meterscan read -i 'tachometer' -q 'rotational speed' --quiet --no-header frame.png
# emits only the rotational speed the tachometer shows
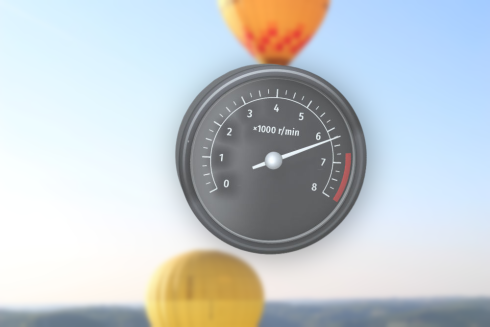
6250 rpm
